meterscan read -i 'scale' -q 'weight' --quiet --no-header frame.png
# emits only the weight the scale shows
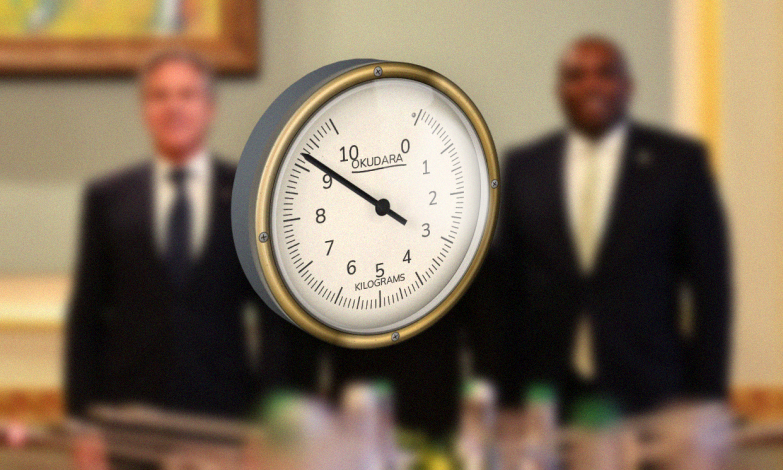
9.2 kg
